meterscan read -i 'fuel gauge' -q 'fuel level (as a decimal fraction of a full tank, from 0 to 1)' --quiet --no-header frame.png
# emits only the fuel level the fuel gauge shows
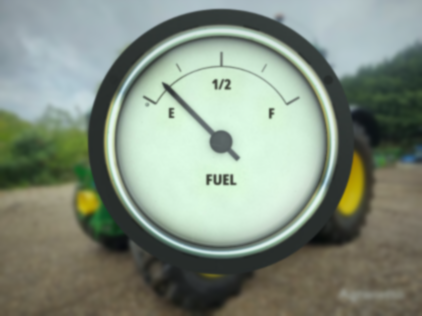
0.125
